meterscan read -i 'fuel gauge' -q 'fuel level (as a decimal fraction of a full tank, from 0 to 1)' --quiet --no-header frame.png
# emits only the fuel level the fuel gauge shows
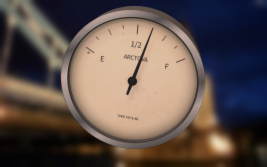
0.625
